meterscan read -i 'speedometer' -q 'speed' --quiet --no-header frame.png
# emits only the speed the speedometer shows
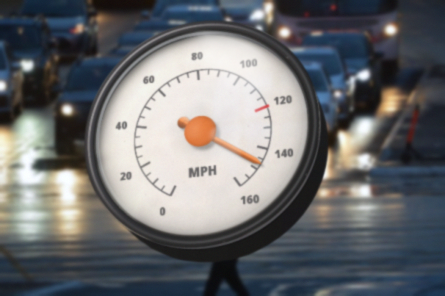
147.5 mph
